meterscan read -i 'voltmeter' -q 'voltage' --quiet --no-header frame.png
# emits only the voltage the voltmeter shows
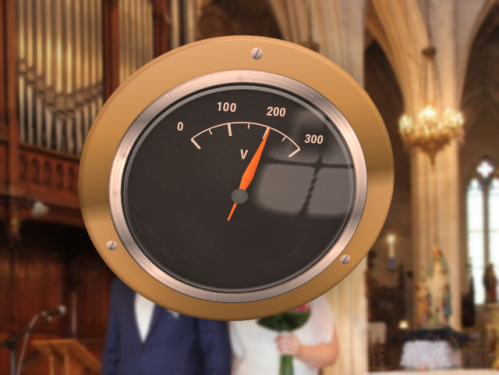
200 V
